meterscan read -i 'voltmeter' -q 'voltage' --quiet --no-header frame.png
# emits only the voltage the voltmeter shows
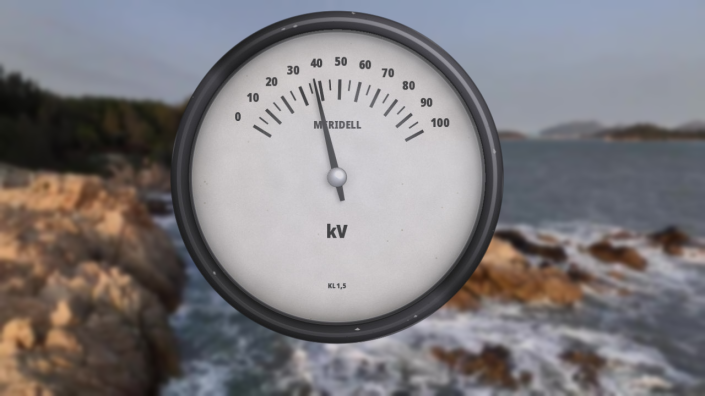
37.5 kV
